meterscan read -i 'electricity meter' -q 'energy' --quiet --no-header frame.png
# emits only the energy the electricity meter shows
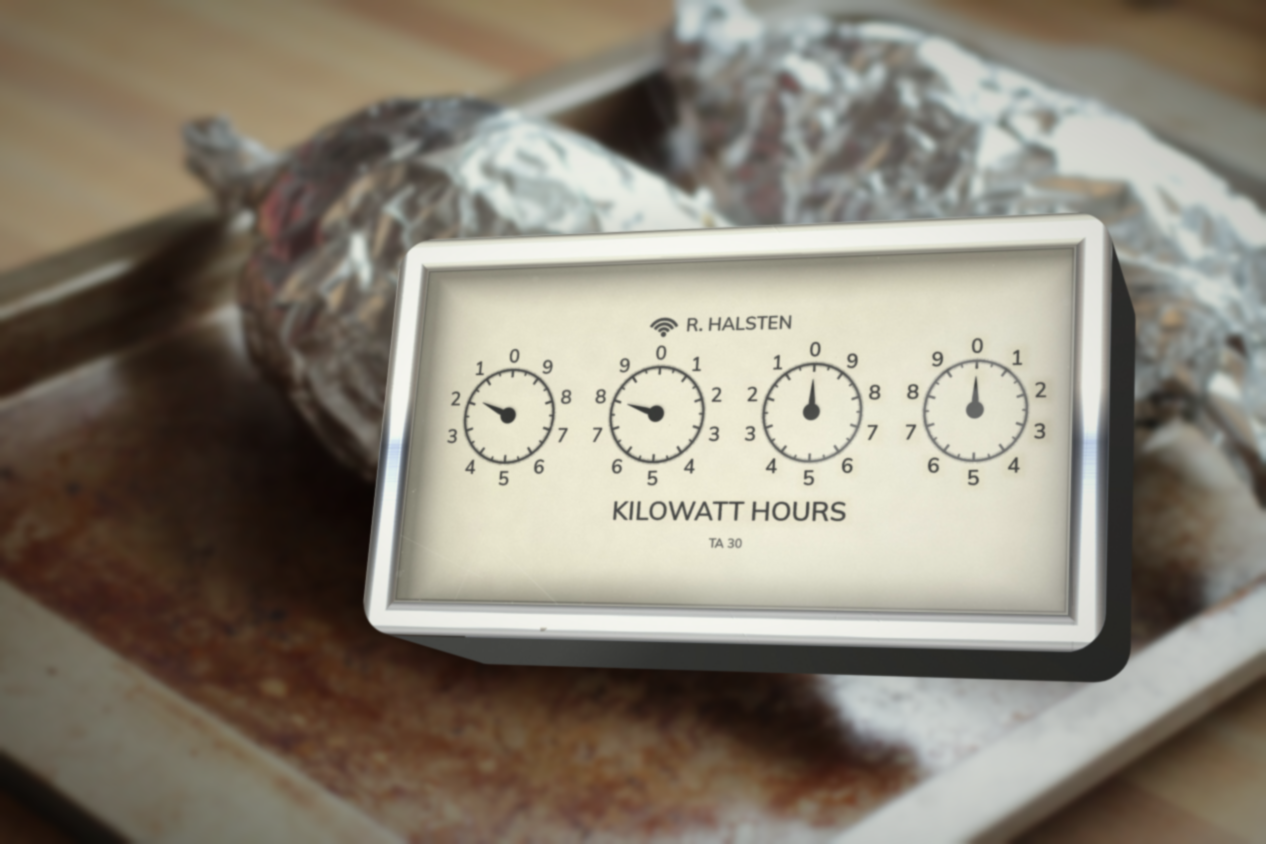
1800 kWh
